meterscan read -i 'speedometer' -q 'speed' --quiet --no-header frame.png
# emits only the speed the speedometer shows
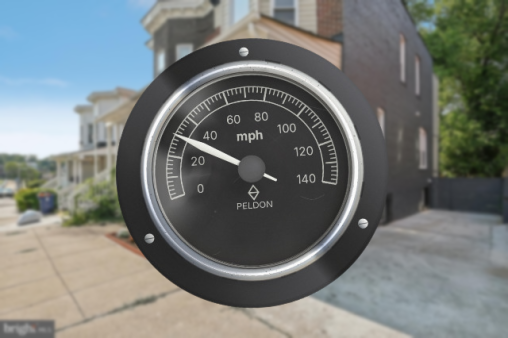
30 mph
